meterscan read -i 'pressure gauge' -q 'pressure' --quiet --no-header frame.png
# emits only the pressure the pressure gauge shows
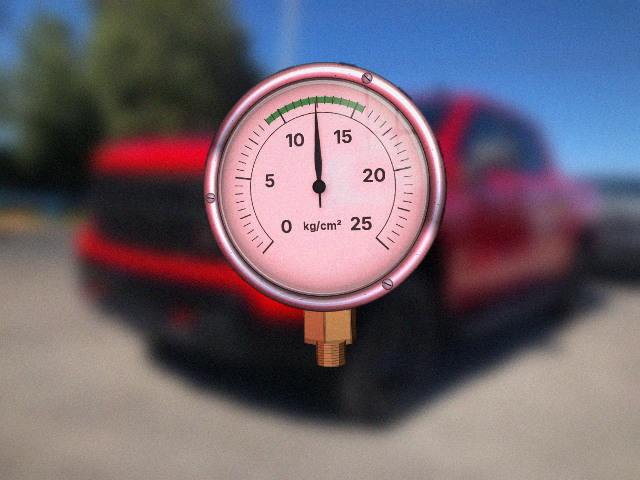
12.5 kg/cm²
